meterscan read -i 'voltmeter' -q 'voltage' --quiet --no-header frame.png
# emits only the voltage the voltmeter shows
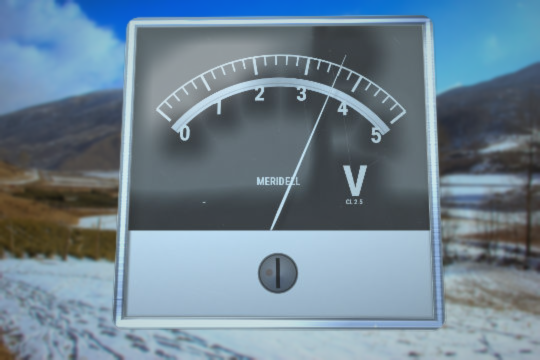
3.6 V
